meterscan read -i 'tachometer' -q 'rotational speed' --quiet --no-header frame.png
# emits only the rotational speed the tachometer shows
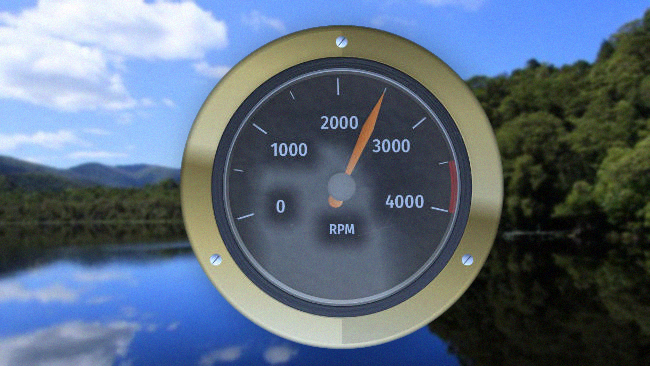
2500 rpm
